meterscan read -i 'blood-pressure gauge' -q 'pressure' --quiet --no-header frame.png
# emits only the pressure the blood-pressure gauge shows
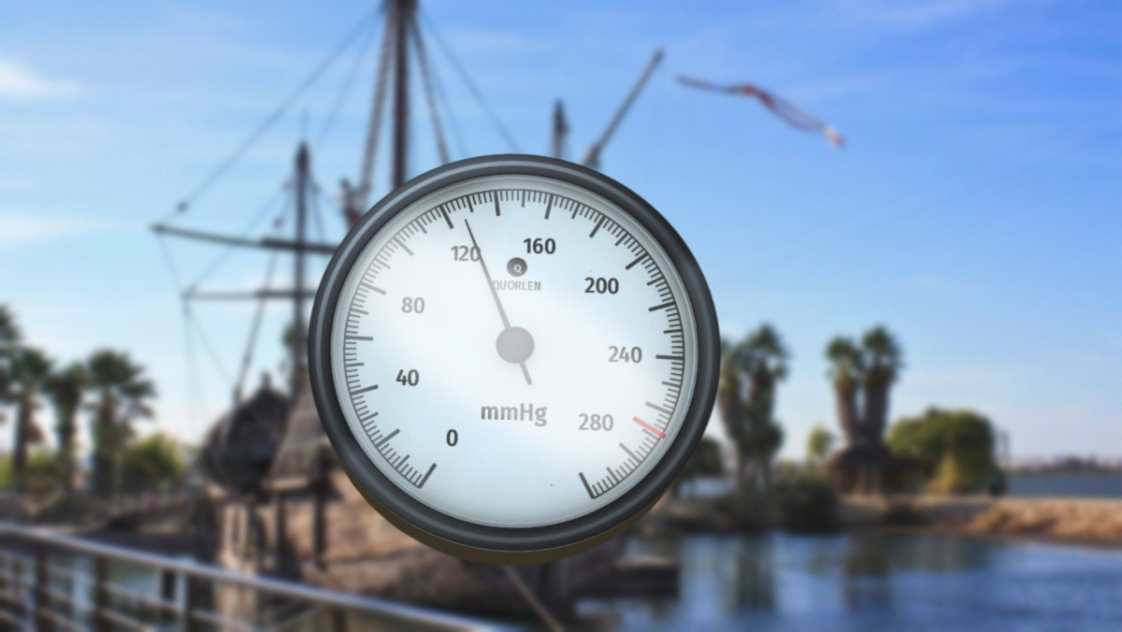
126 mmHg
